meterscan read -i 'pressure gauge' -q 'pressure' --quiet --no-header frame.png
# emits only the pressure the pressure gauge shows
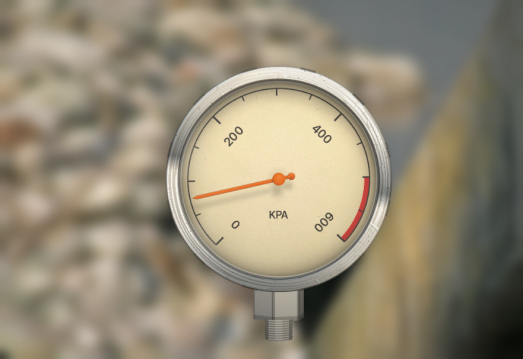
75 kPa
